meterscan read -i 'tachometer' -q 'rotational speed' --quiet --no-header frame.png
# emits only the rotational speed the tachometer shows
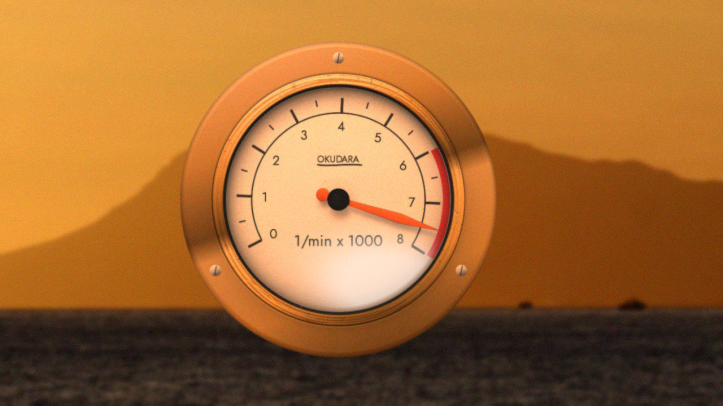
7500 rpm
